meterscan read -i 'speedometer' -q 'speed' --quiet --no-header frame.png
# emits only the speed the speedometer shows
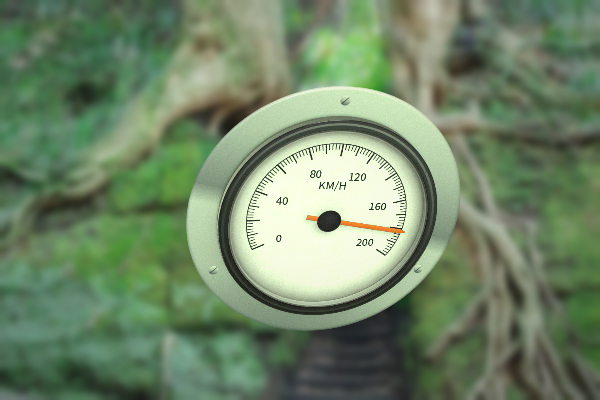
180 km/h
